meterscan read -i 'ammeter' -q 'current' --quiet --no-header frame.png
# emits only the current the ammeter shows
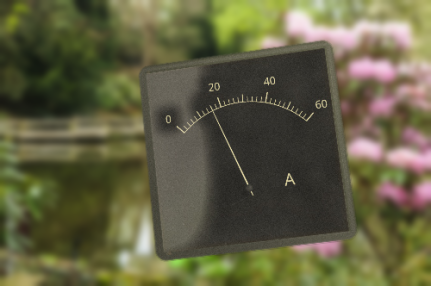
16 A
